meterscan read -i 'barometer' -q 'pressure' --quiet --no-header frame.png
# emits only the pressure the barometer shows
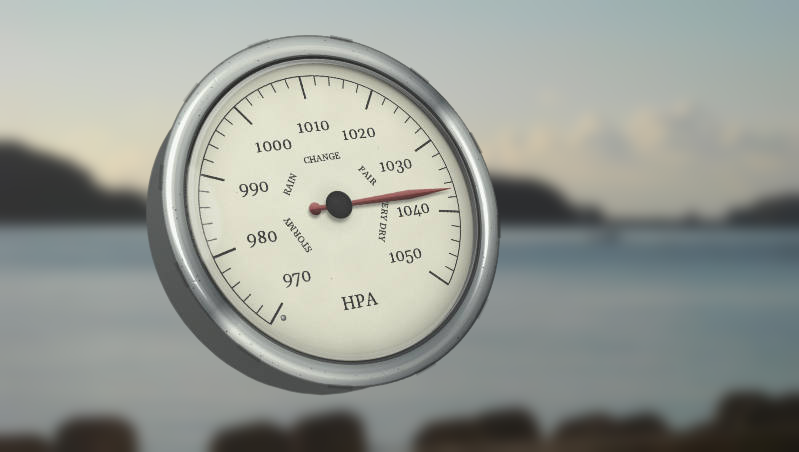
1037 hPa
